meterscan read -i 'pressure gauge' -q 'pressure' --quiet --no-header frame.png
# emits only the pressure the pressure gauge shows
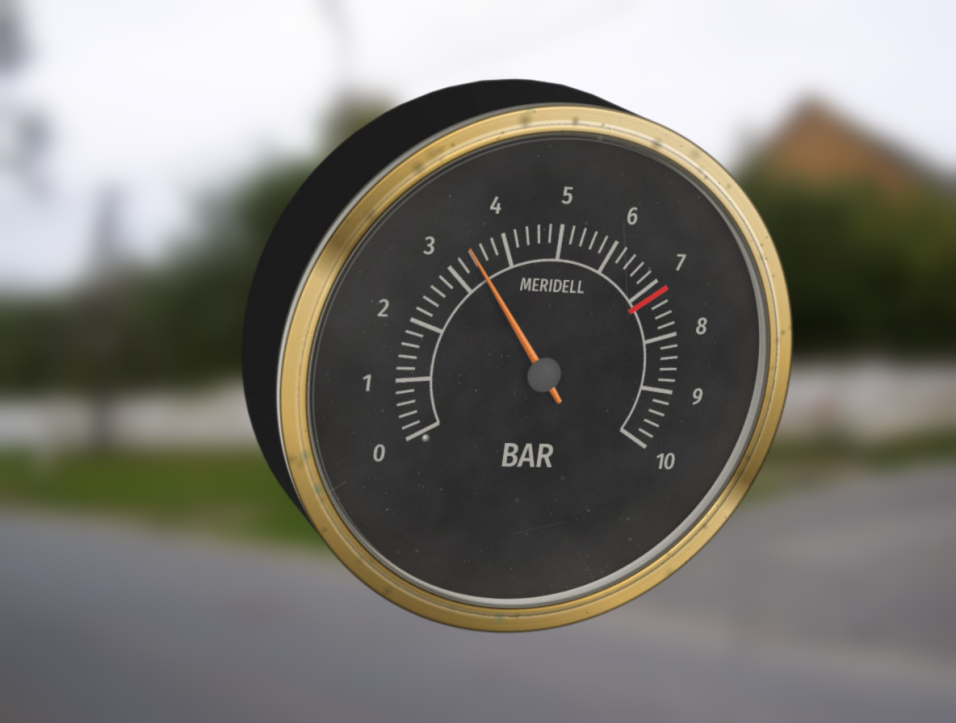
3.4 bar
